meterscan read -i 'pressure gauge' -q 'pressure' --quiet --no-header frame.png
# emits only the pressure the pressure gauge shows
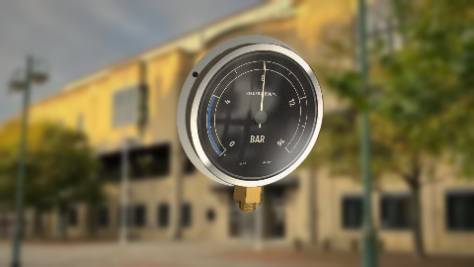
8 bar
